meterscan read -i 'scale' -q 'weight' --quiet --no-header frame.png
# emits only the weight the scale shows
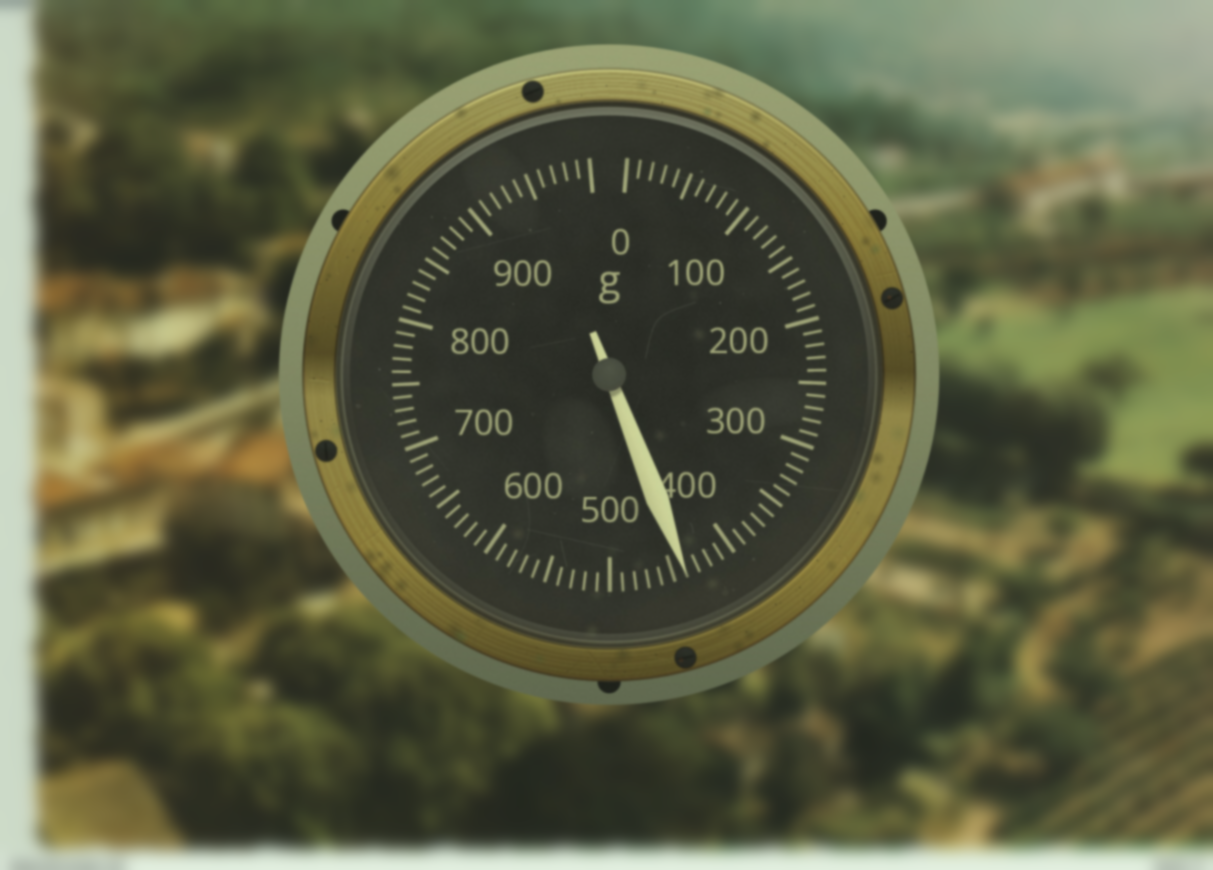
440 g
